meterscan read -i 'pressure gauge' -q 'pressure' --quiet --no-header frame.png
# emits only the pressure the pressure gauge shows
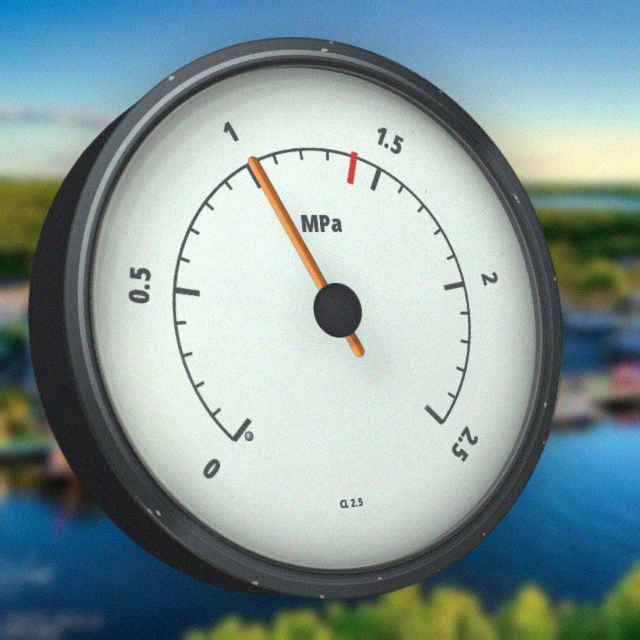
1 MPa
